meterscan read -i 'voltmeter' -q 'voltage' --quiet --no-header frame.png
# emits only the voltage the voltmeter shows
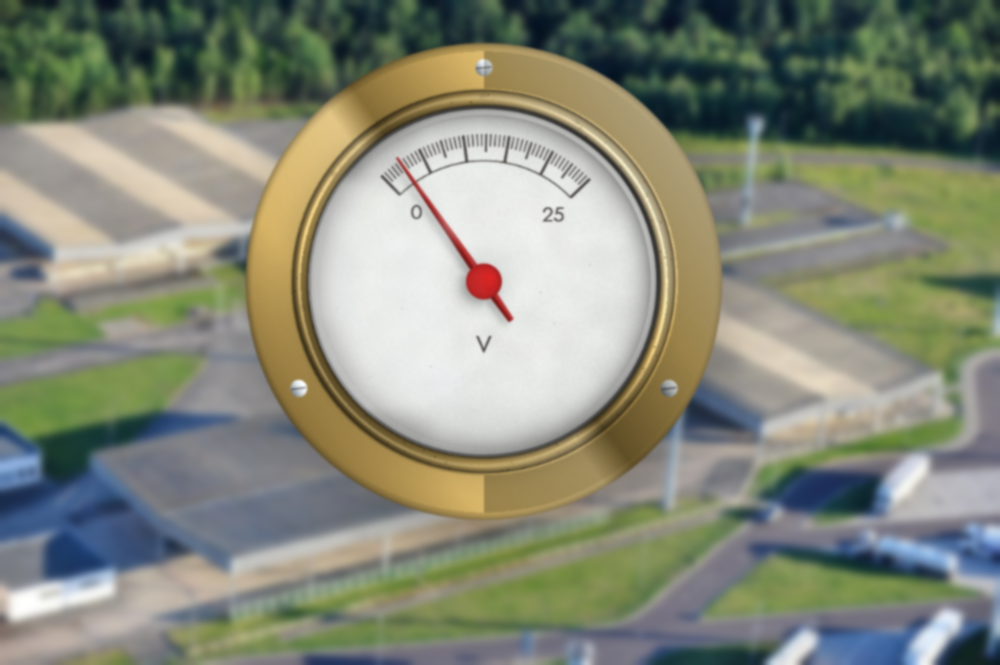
2.5 V
